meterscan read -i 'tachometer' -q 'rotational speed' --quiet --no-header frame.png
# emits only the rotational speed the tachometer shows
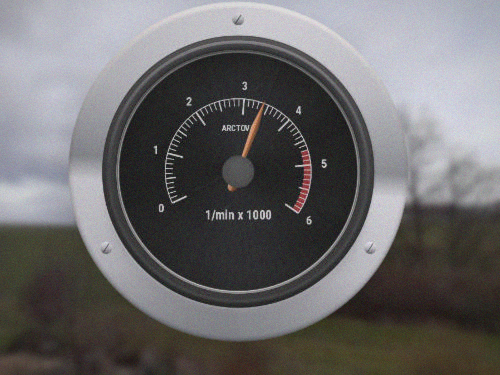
3400 rpm
